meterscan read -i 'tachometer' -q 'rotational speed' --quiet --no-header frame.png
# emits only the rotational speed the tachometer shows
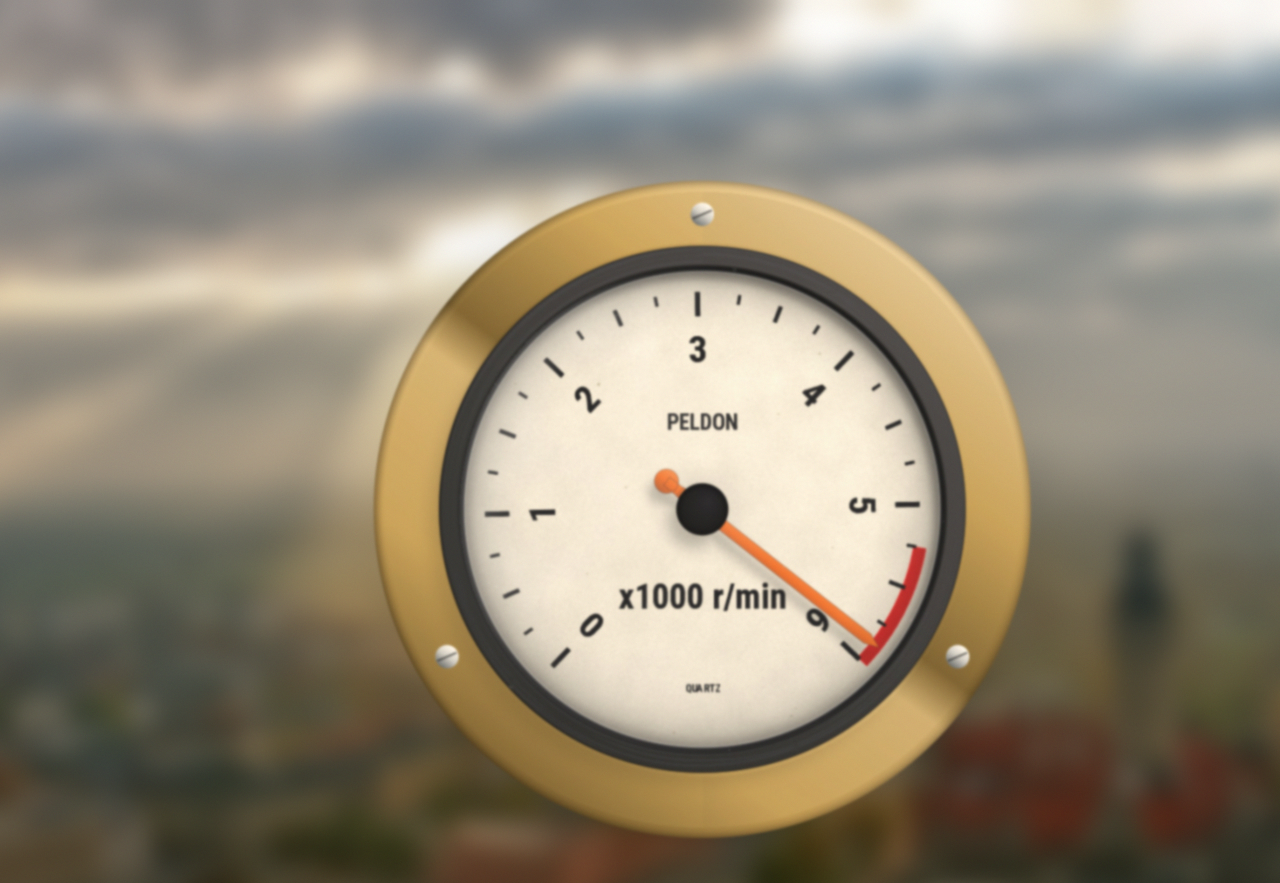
5875 rpm
